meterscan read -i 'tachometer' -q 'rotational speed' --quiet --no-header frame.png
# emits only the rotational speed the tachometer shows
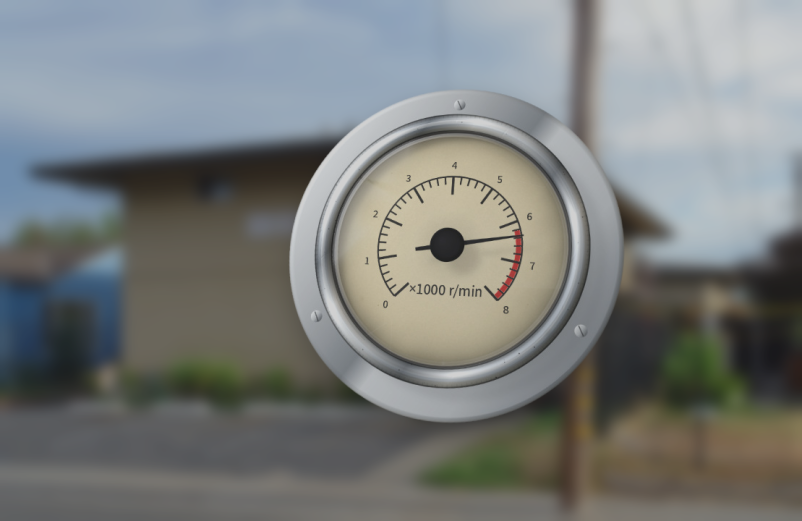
6400 rpm
